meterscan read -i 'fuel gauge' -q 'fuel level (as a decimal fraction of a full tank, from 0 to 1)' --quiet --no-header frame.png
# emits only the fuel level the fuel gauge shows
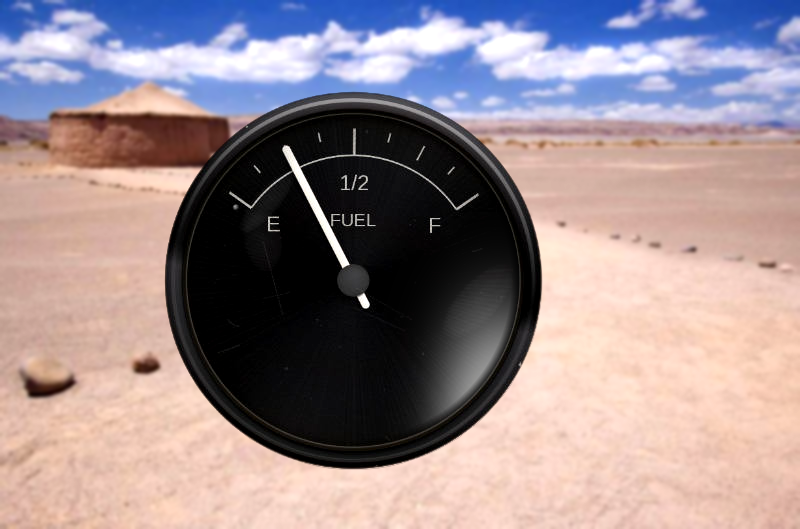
0.25
